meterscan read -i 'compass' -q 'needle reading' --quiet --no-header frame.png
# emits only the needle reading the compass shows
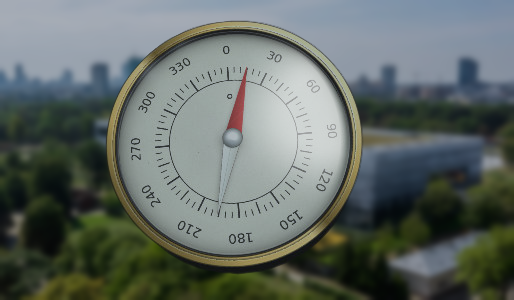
15 °
